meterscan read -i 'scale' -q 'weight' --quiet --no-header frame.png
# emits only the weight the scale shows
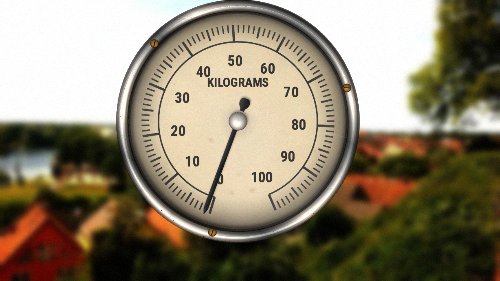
1 kg
